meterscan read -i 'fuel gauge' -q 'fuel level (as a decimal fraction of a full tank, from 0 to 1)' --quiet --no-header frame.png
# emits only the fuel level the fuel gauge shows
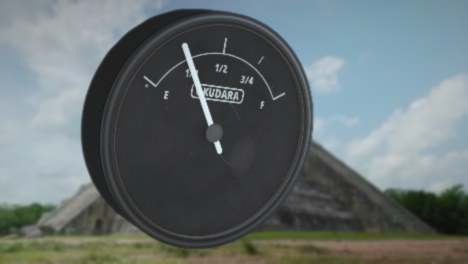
0.25
